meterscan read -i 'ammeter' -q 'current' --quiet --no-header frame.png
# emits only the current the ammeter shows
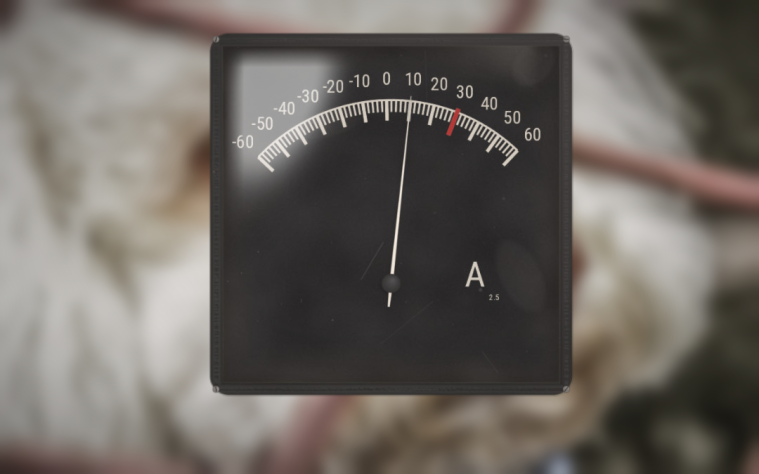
10 A
